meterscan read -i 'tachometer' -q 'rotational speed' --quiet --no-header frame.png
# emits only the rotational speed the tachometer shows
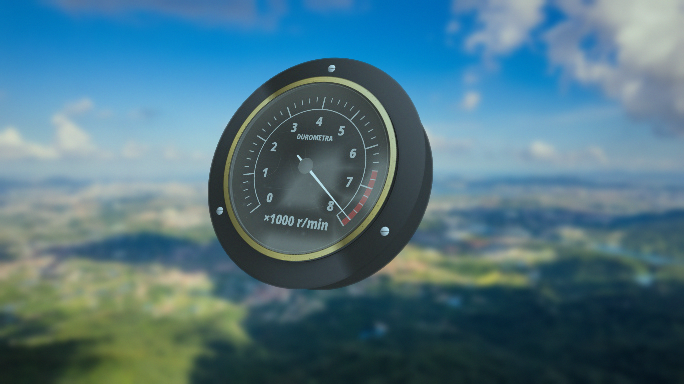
7800 rpm
